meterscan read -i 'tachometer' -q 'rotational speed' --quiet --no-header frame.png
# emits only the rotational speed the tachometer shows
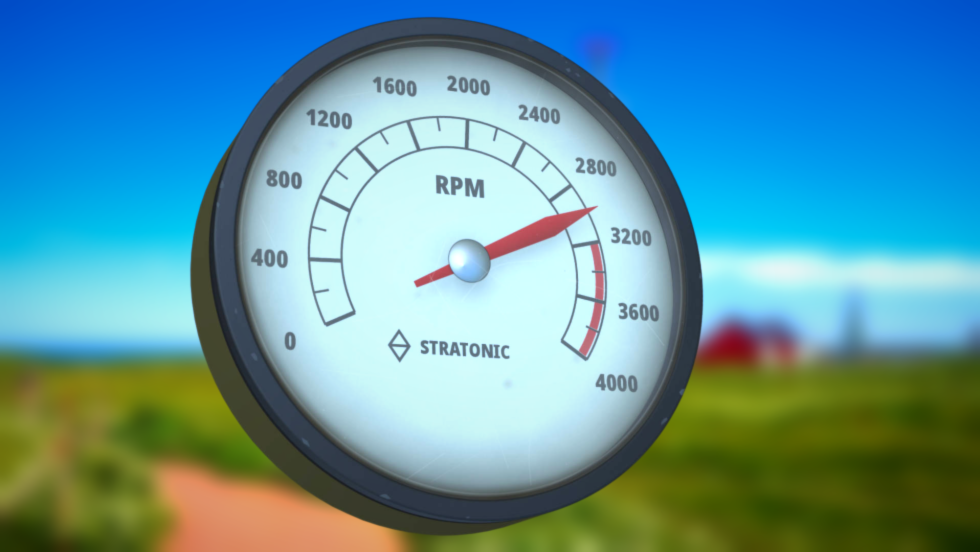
3000 rpm
